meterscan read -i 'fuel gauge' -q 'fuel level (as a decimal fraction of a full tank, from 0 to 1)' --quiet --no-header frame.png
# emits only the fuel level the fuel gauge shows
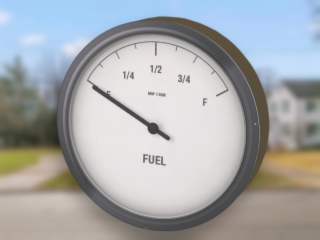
0
